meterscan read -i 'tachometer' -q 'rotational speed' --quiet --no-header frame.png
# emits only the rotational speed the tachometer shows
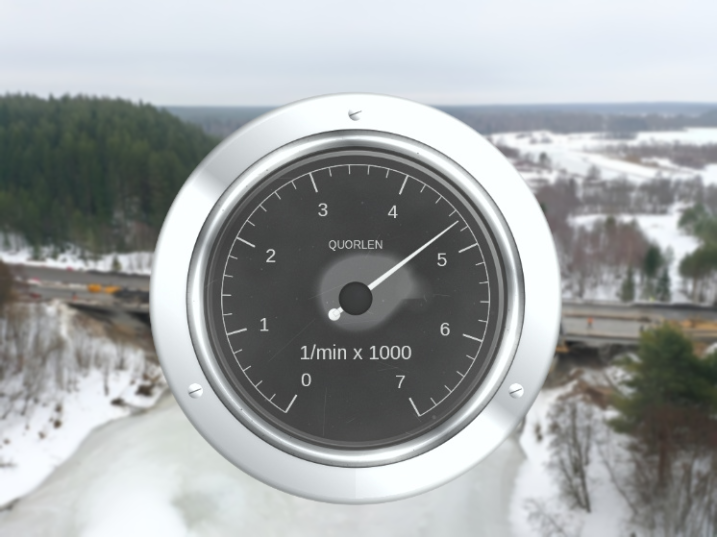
4700 rpm
